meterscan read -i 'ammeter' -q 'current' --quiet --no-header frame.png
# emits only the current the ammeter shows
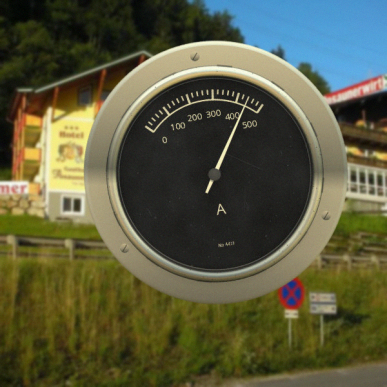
440 A
